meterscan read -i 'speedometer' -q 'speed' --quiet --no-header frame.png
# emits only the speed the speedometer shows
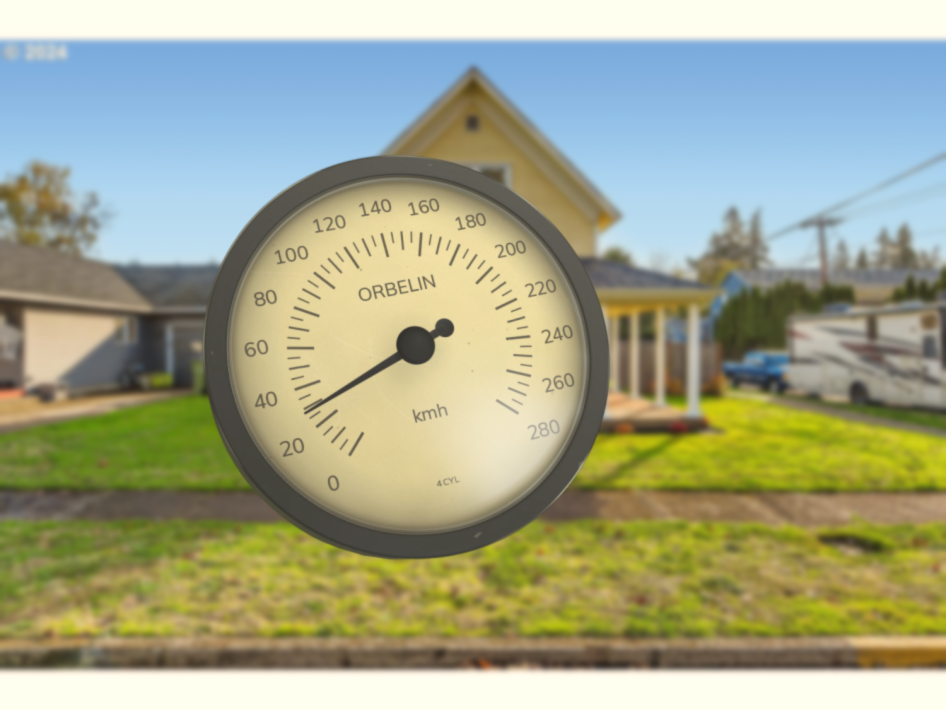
27.5 km/h
